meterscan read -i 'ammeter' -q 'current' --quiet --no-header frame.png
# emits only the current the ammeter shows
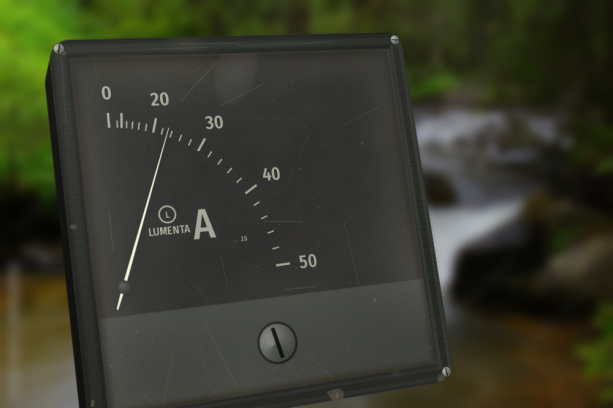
23 A
